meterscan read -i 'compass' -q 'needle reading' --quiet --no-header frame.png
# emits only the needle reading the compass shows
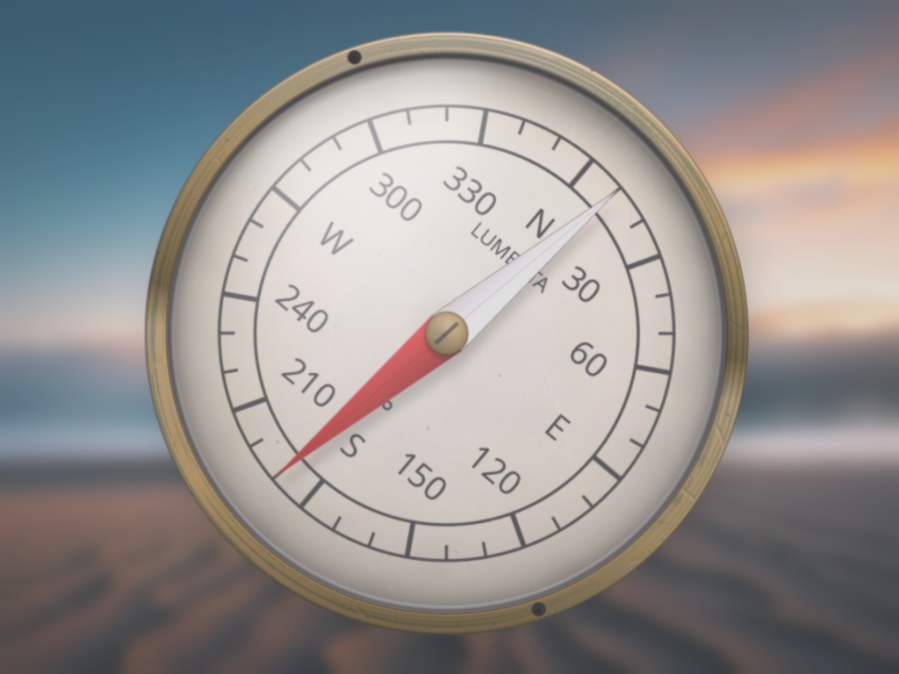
190 °
